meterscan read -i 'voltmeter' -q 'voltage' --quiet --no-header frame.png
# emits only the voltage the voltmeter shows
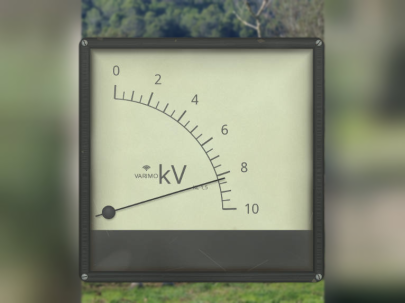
8.25 kV
